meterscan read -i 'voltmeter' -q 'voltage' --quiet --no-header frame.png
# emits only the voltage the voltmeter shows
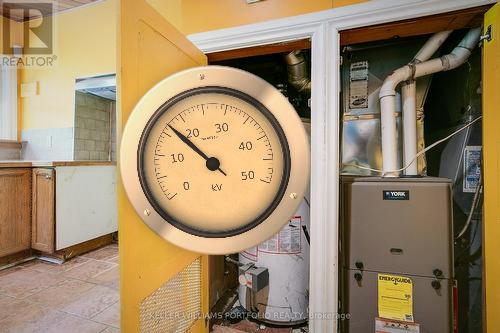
17 kV
